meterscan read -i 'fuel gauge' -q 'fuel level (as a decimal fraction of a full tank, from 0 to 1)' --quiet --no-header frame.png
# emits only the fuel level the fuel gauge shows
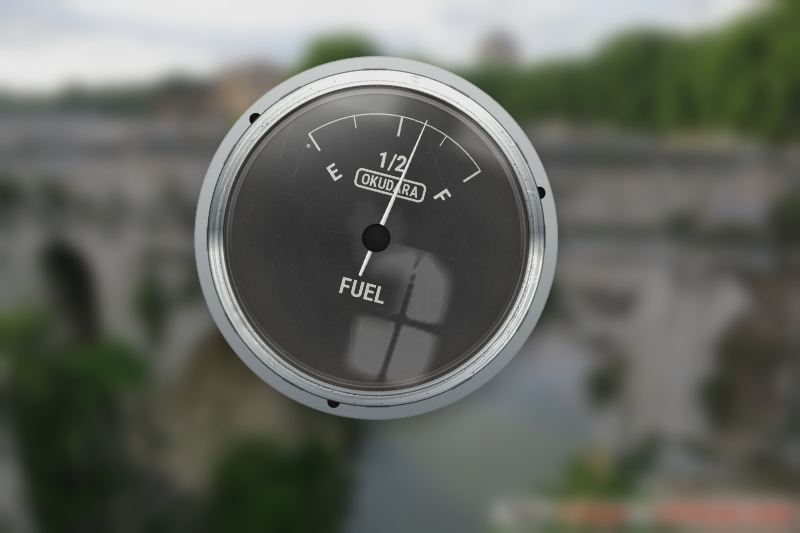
0.625
